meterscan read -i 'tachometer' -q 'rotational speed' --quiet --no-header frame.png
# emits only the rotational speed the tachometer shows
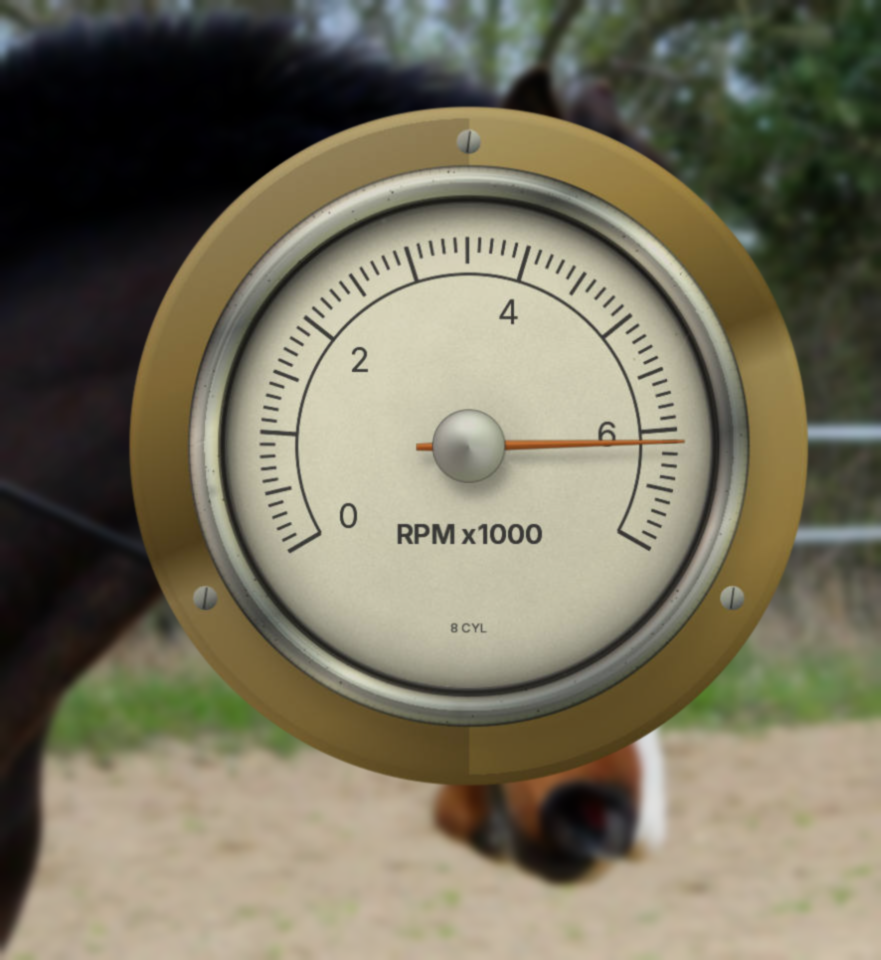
6100 rpm
